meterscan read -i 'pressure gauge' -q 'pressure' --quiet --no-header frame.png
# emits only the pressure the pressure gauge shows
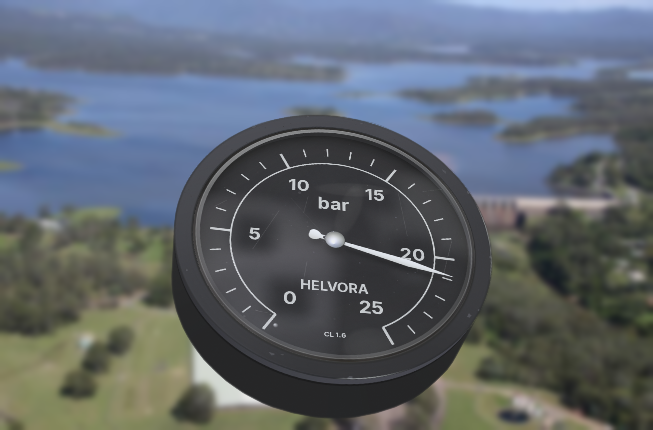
21 bar
